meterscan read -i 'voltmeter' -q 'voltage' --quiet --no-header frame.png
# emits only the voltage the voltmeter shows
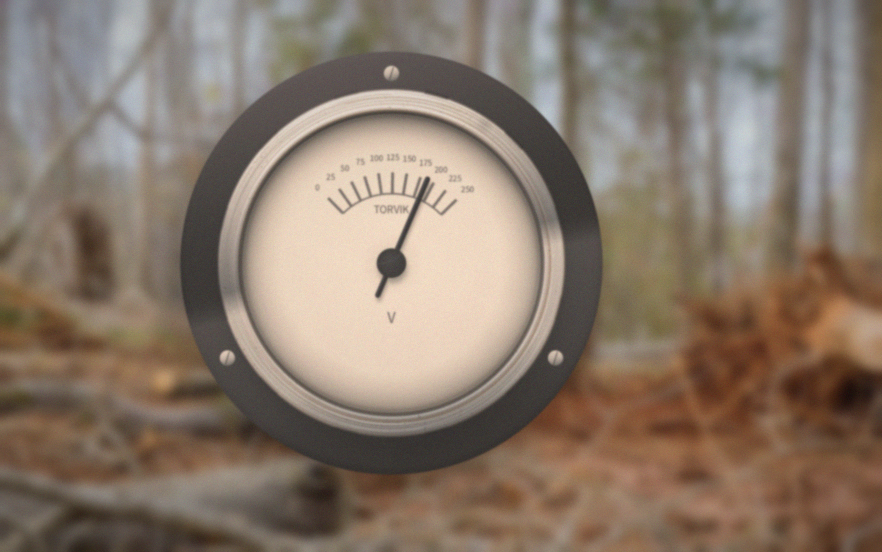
187.5 V
